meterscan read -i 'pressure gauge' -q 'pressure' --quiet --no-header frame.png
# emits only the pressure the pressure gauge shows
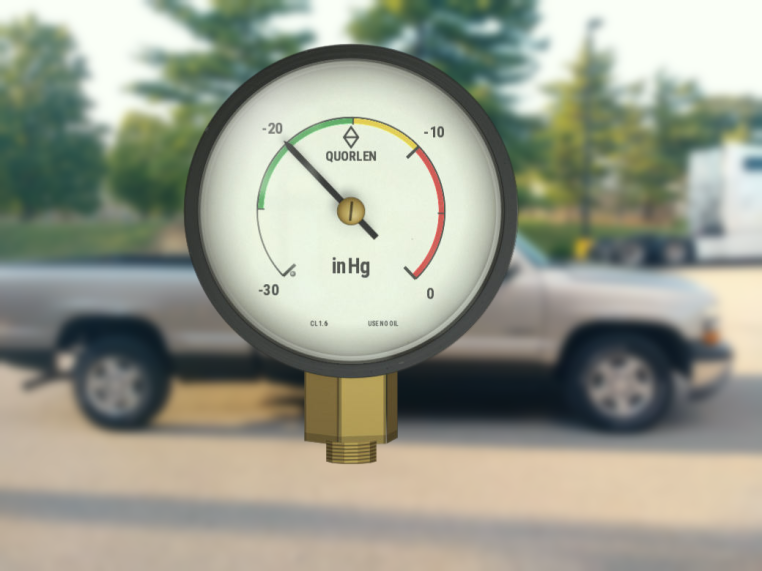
-20 inHg
